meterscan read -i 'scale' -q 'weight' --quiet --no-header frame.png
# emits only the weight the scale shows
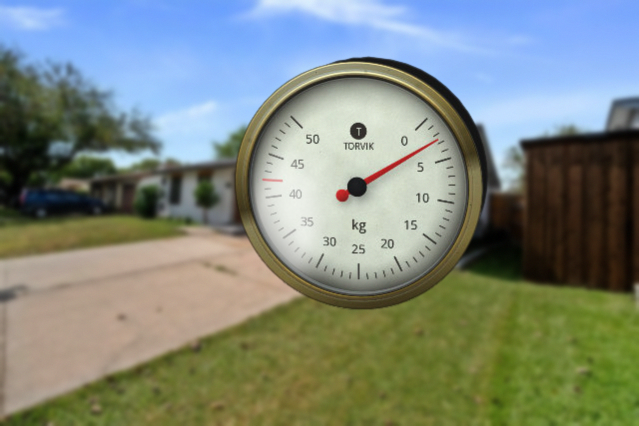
2.5 kg
